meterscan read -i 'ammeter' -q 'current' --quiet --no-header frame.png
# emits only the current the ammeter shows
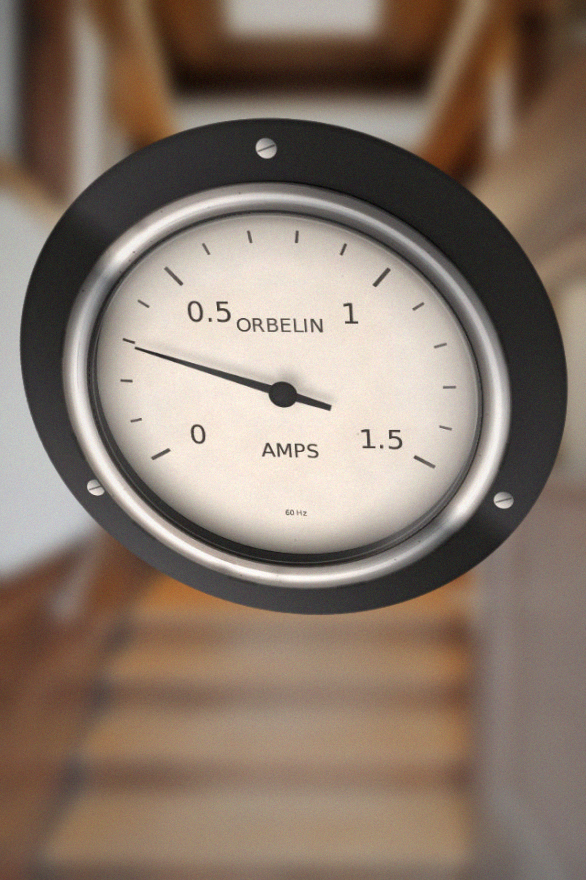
0.3 A
